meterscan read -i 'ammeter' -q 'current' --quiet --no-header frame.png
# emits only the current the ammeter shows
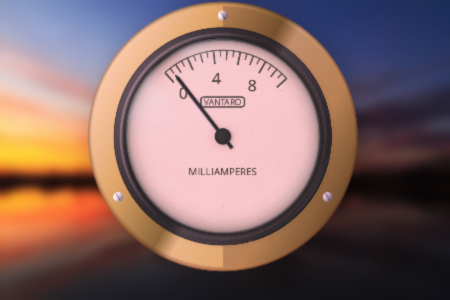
0.5 mA
